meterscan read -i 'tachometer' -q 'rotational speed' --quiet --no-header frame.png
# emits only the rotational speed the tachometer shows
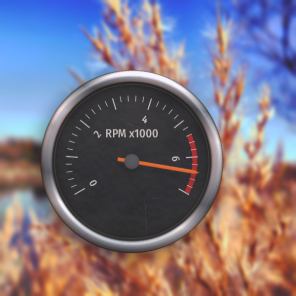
6400 rpm
